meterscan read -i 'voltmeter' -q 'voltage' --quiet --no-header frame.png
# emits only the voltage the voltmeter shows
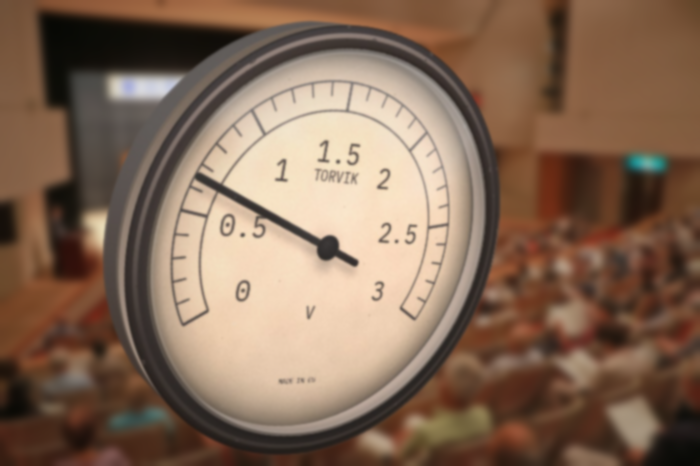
0.65 V
